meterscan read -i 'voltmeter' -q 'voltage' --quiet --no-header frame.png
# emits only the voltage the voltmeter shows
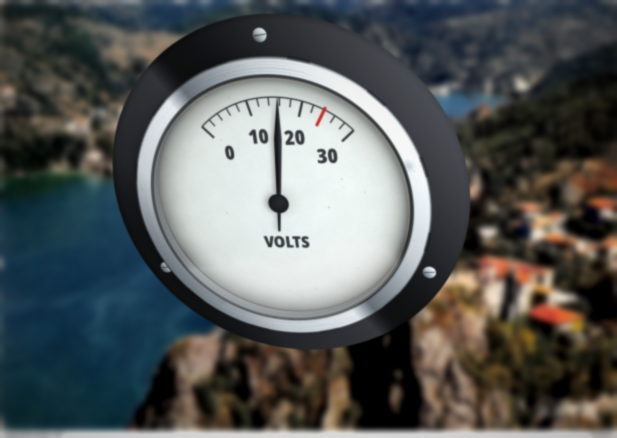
16 V
